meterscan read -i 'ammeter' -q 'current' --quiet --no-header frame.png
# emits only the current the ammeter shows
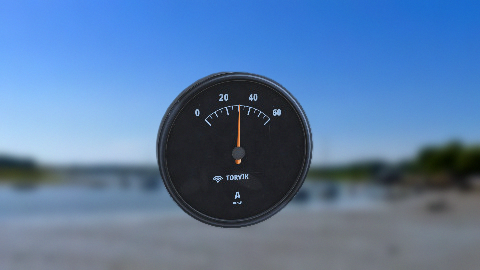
30 A
